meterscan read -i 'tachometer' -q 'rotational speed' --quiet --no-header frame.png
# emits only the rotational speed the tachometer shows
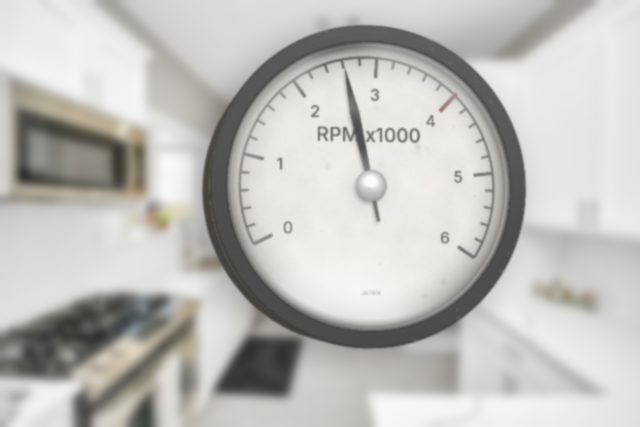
2600 rpm
